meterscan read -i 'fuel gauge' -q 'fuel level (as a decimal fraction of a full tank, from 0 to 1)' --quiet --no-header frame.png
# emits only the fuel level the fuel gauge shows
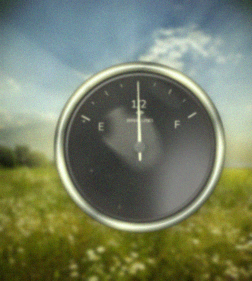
0.5
